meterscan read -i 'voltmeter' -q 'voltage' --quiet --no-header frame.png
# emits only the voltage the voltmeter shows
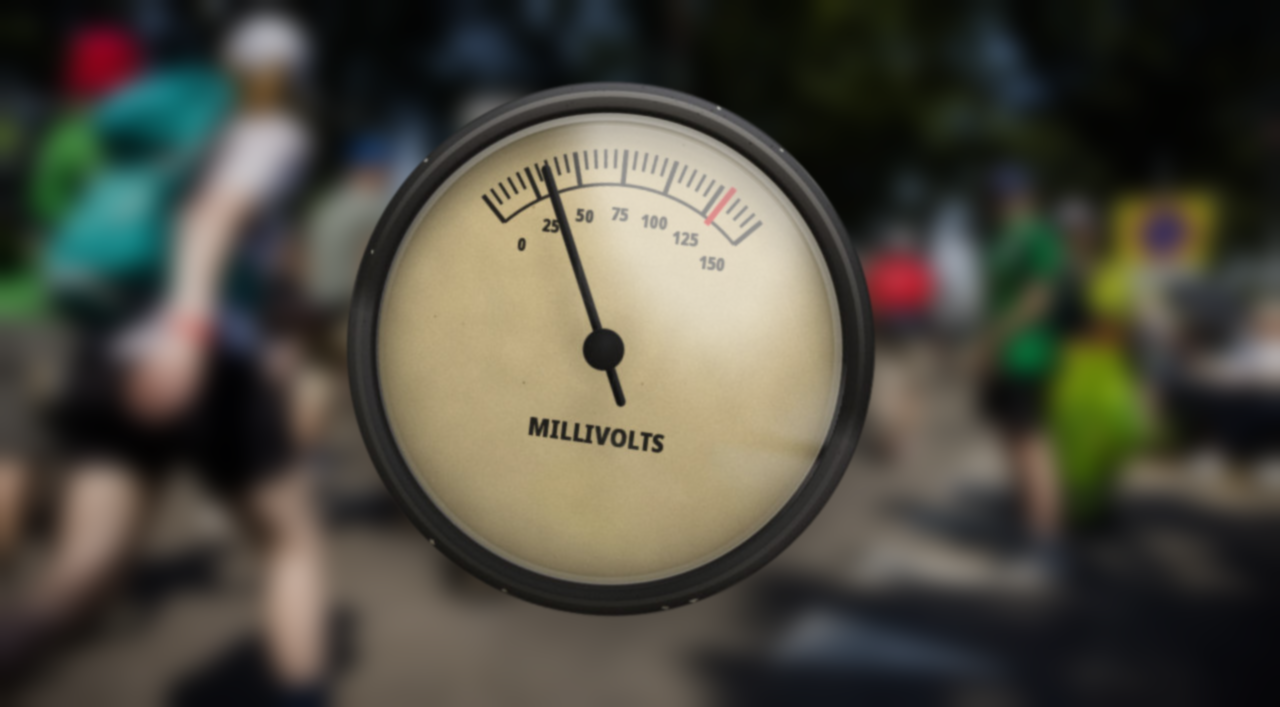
35 mV
